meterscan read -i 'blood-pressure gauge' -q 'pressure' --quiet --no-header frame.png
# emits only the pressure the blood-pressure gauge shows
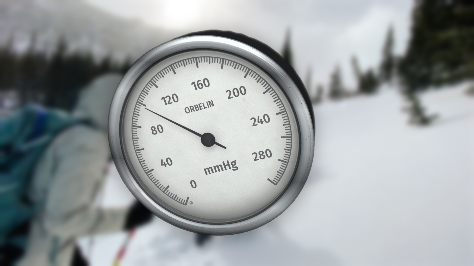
100 mmHg
